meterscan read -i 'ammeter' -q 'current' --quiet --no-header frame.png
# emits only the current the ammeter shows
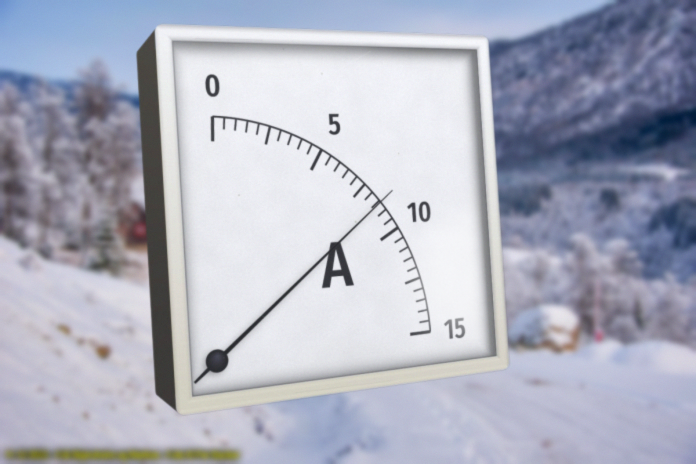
8.5 A
